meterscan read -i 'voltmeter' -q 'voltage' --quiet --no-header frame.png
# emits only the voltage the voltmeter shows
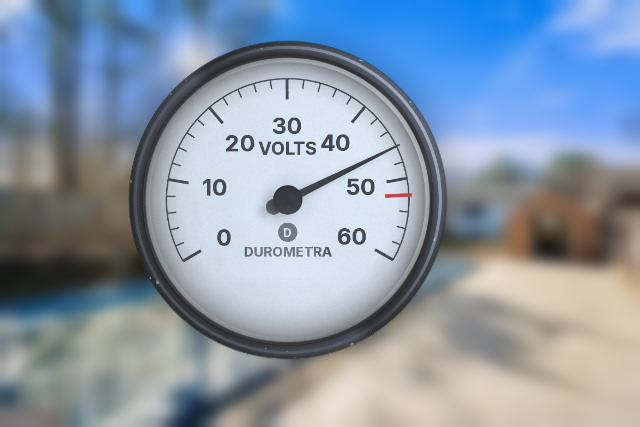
46 V
